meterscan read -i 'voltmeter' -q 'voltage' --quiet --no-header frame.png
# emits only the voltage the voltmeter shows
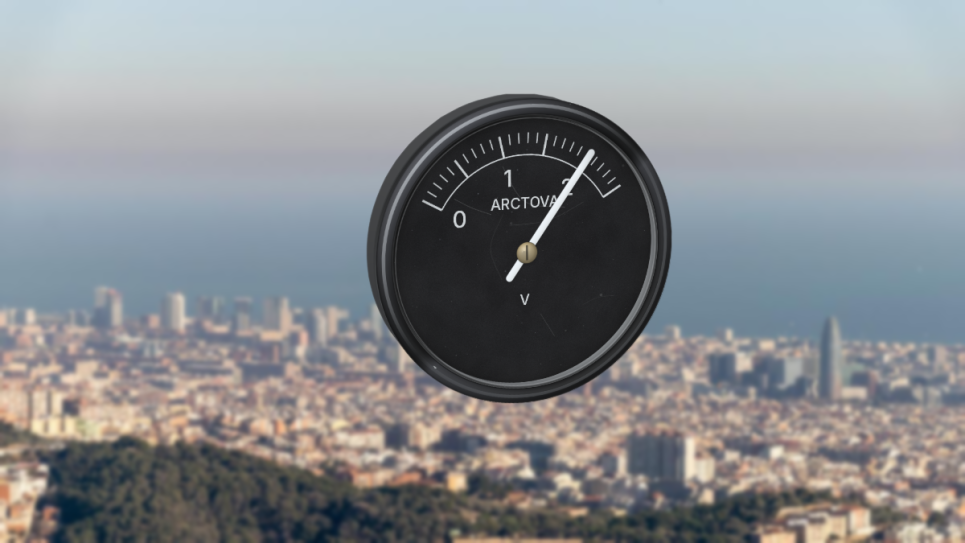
2 V
